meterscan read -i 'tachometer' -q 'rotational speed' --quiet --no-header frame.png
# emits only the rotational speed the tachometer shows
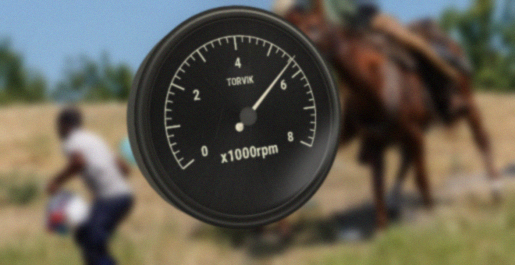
5600 rpm
